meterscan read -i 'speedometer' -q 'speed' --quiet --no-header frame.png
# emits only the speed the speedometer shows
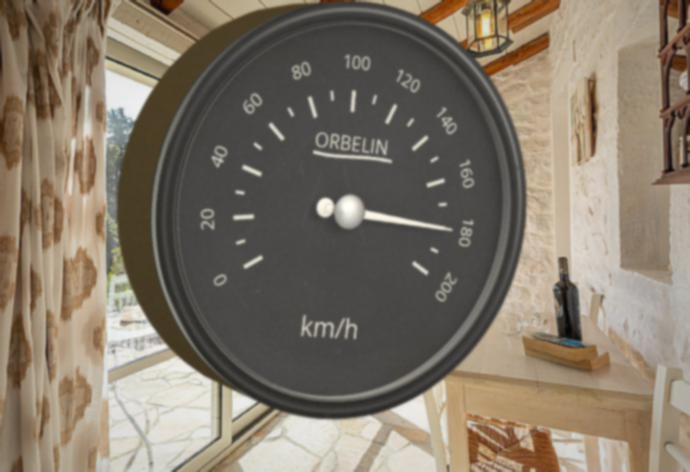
180 km/h
